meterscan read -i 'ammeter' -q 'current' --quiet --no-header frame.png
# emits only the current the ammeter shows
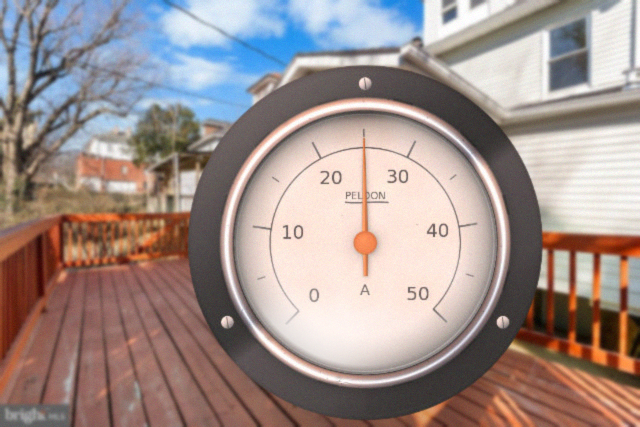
25 A
